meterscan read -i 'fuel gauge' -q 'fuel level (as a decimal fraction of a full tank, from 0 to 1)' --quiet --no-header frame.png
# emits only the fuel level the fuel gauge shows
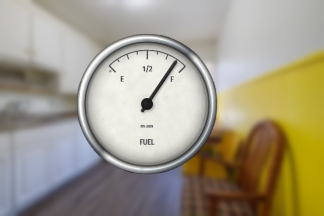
0.875
